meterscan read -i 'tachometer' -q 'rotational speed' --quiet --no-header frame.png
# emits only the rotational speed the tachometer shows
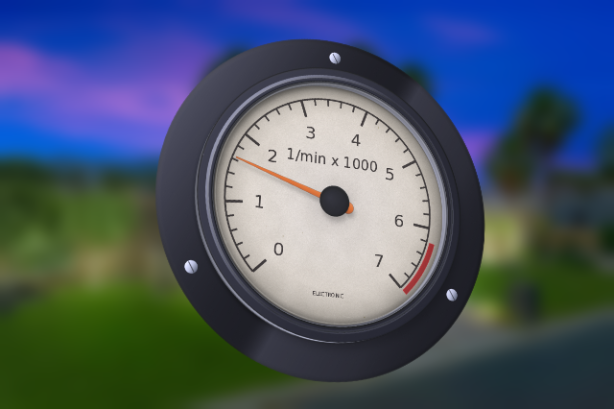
1600 rpm
